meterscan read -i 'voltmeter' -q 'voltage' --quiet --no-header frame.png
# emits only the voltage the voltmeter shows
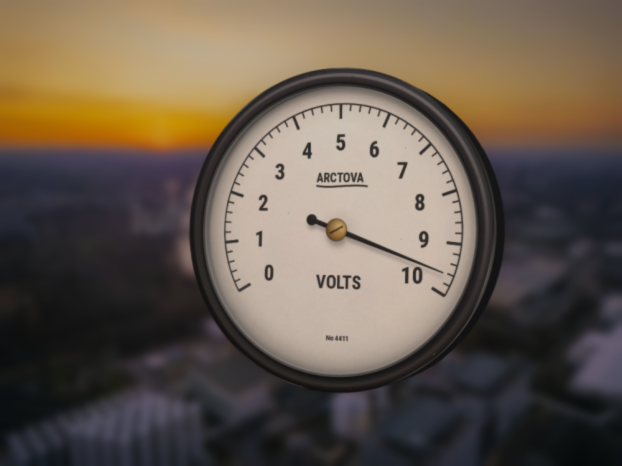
9.6 V
